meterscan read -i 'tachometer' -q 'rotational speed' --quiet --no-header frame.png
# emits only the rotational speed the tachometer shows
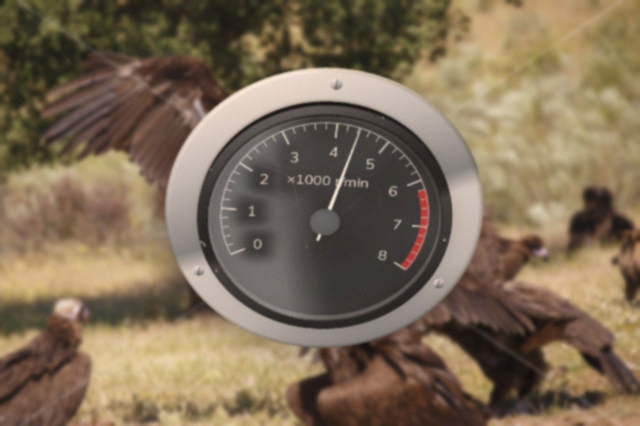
4400 rpm
